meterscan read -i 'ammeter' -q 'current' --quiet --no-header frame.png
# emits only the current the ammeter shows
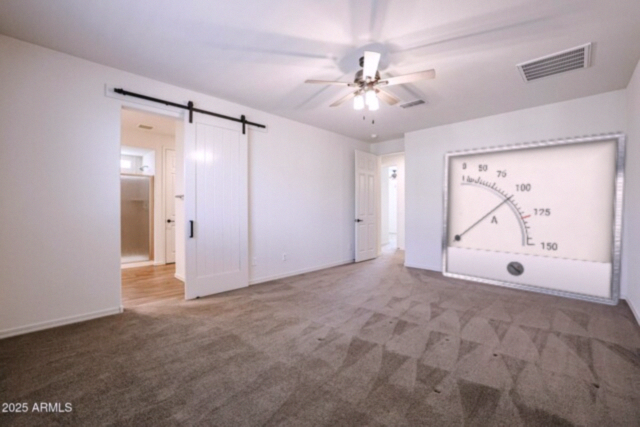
100 A
